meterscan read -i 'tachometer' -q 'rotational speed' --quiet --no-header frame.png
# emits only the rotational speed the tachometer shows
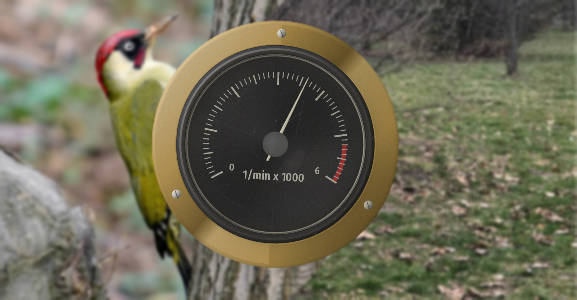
3600 rpm
